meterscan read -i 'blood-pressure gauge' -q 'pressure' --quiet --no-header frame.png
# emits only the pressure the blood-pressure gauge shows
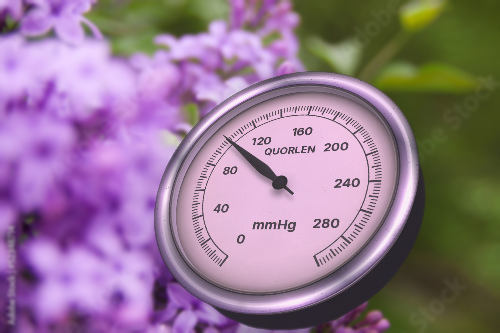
100 mmHg
